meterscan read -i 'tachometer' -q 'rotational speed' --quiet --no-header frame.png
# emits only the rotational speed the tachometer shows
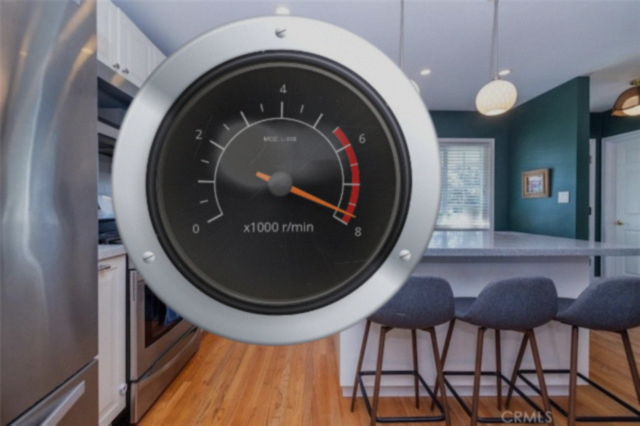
7750 rpm
